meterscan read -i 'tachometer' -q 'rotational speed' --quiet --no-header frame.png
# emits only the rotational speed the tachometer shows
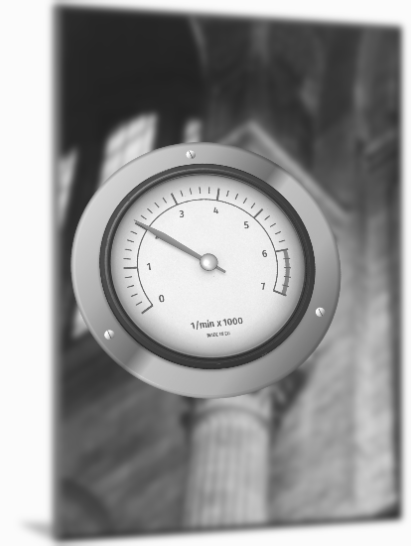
2000 rpm
